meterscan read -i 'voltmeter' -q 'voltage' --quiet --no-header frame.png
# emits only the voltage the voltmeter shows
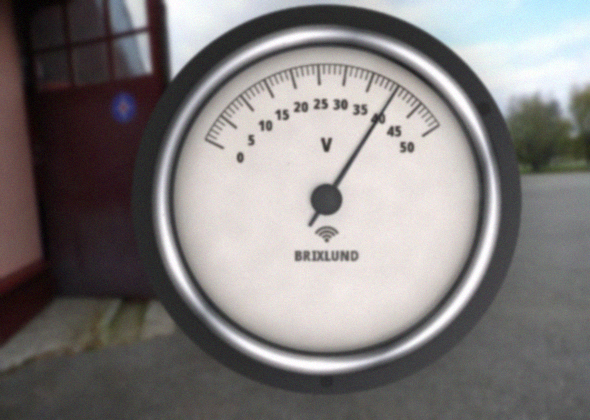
40 V
